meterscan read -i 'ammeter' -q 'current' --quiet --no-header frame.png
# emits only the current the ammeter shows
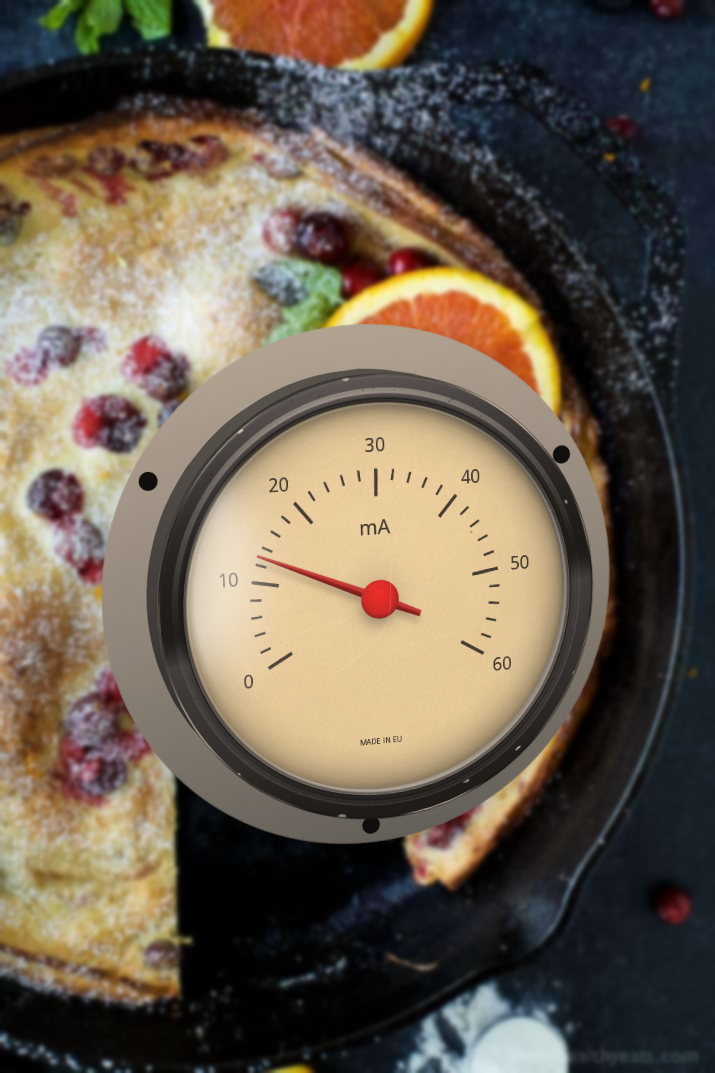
13 mA
